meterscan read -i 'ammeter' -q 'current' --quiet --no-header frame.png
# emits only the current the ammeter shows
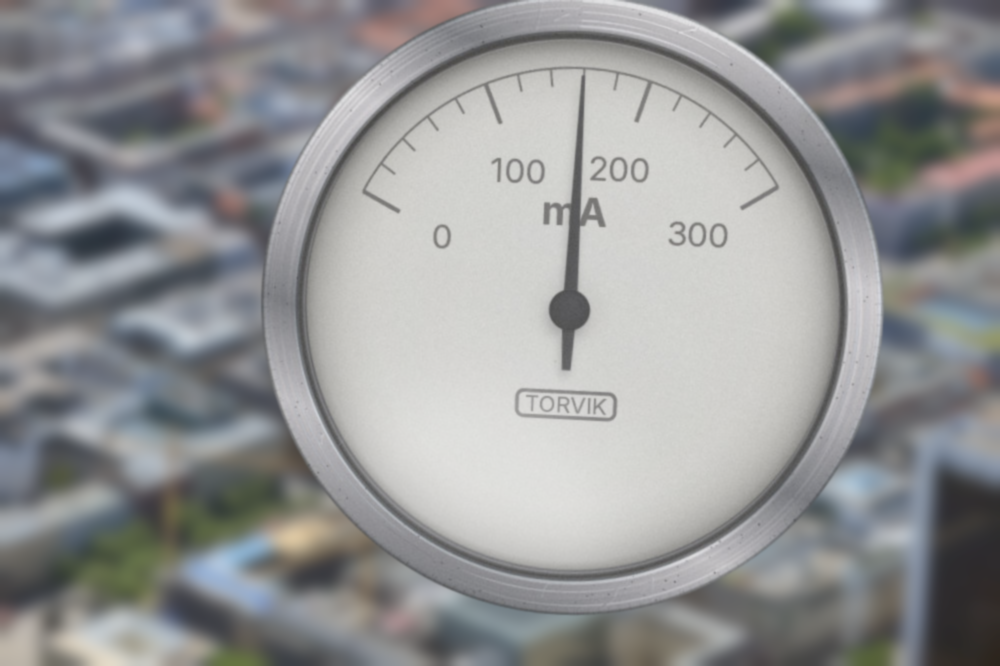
160 mA
